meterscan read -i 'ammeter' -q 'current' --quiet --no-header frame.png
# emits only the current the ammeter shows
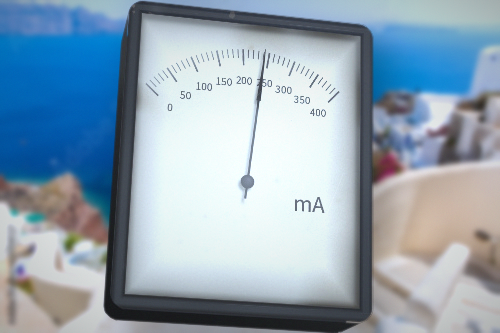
240 mA
